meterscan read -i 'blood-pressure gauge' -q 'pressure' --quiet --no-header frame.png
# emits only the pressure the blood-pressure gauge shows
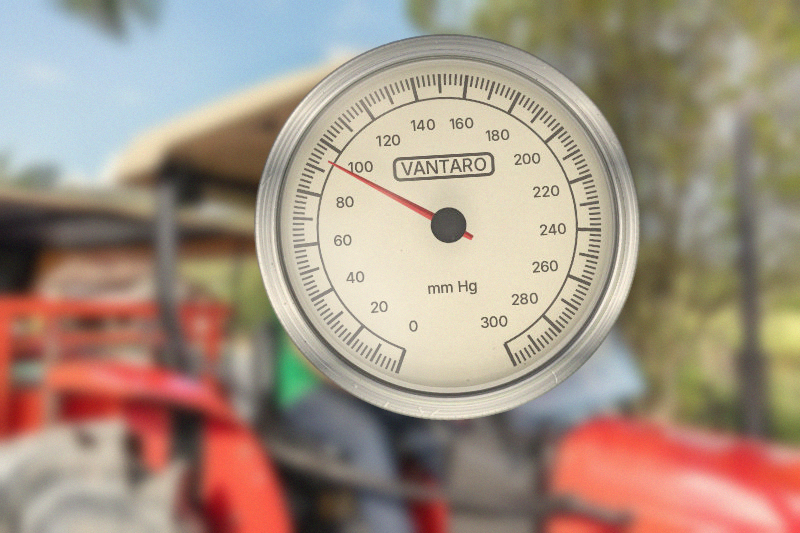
94 mmHg
